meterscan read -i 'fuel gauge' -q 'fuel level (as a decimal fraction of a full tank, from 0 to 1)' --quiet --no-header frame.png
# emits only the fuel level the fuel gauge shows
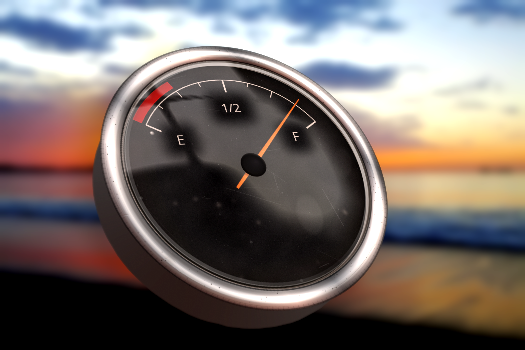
0.875
